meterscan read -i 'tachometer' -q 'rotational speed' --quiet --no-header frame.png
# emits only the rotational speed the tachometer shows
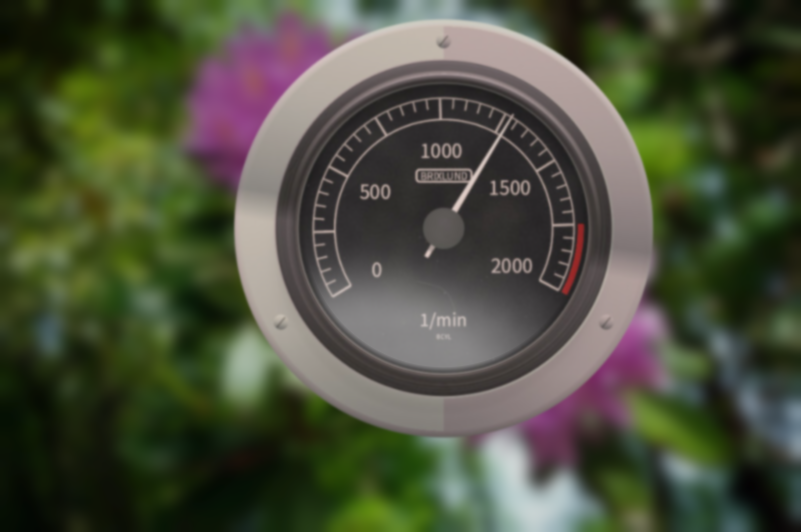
1275 rpm
